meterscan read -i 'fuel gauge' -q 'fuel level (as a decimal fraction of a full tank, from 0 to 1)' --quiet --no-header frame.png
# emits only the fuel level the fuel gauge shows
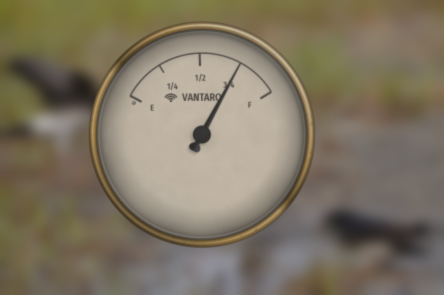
0.75
